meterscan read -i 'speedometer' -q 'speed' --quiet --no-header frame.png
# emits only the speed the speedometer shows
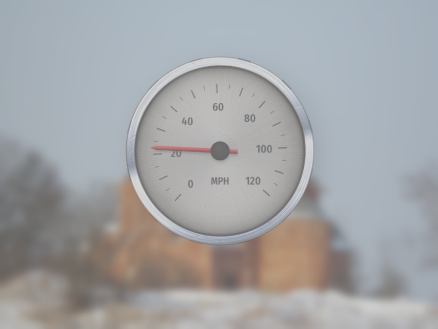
22.5 mph
